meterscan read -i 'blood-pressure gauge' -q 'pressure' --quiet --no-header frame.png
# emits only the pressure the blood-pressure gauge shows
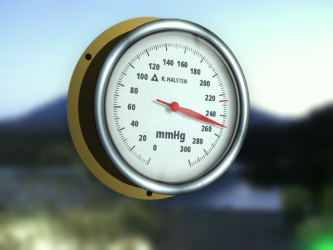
250 mmHg
